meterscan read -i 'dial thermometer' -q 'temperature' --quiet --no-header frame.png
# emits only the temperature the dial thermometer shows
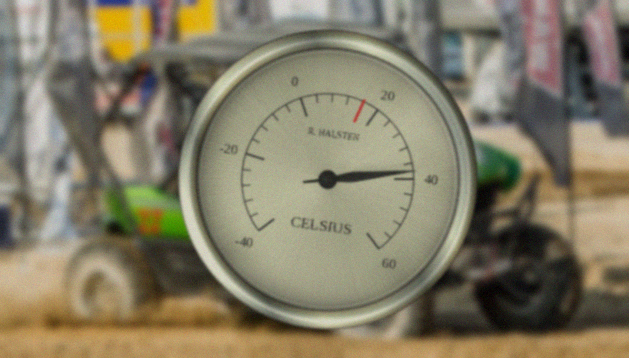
38 °C
